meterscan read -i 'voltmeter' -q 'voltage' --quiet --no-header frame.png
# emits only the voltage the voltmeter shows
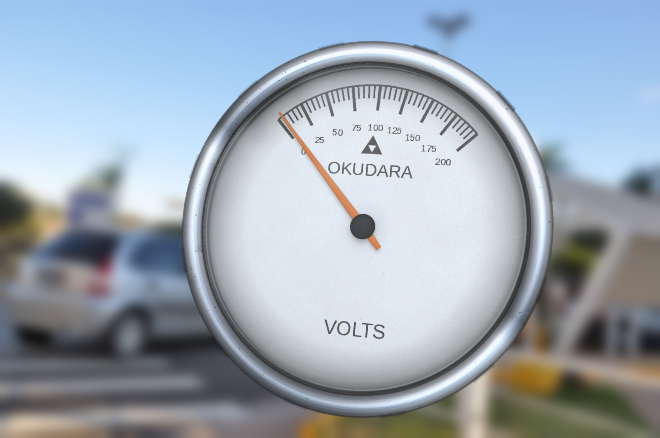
5 V
